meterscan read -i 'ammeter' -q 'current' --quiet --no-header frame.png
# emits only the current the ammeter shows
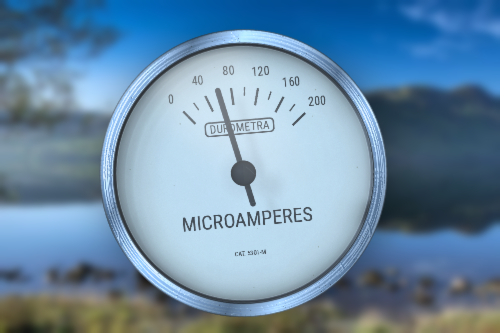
60 µA
